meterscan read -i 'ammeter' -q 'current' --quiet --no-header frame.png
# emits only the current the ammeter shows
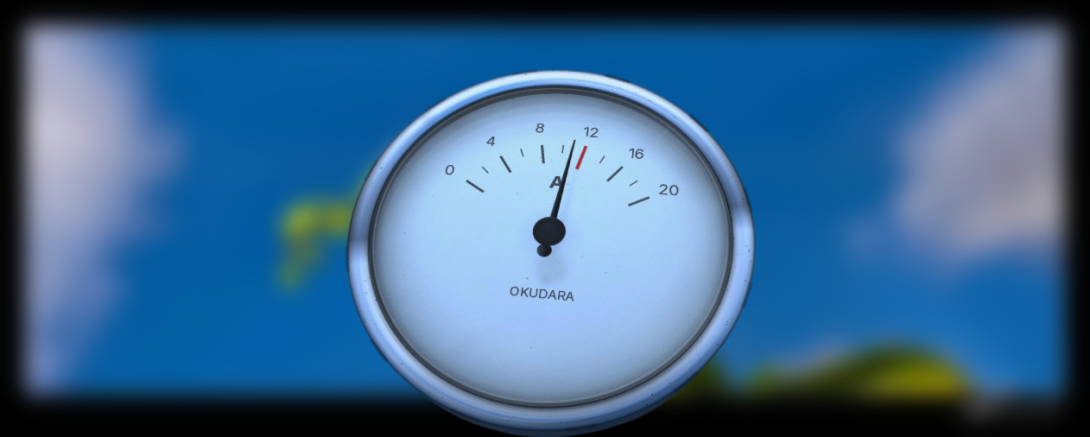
11 A
